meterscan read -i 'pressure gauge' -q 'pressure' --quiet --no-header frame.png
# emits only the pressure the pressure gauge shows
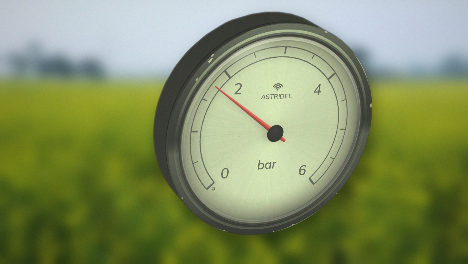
1.75 bar
